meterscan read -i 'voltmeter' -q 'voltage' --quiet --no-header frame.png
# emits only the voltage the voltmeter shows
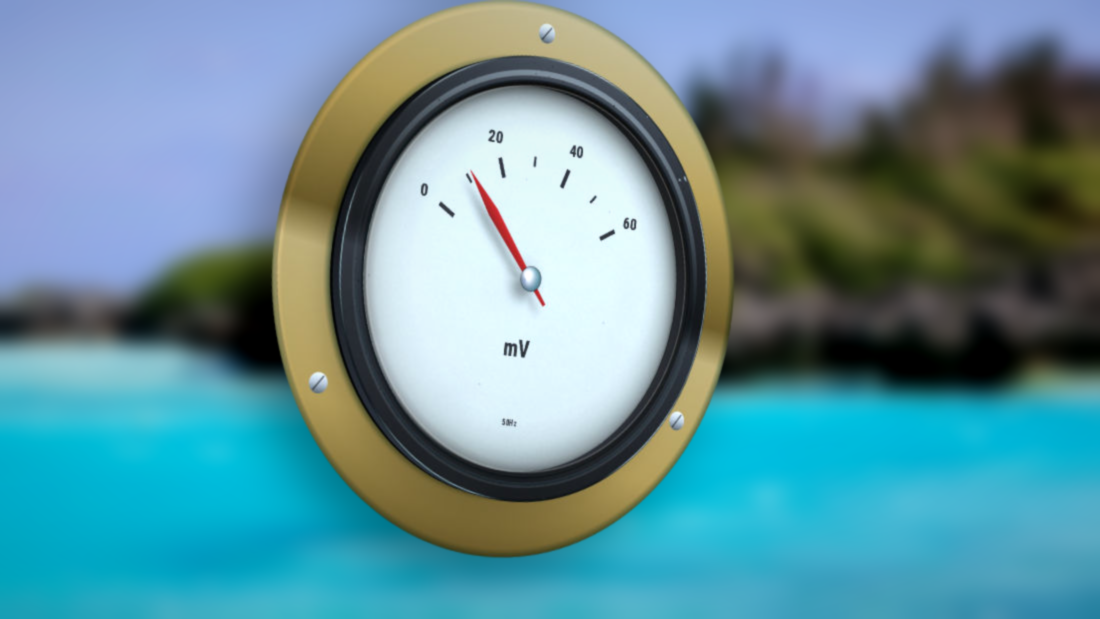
10 mV
